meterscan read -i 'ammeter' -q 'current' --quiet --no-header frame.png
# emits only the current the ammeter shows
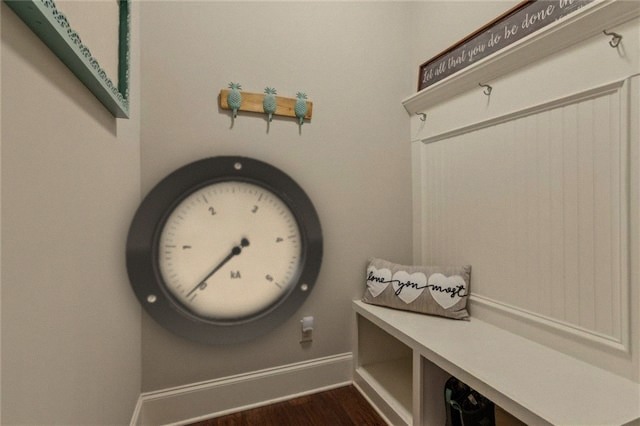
0.1 kA
